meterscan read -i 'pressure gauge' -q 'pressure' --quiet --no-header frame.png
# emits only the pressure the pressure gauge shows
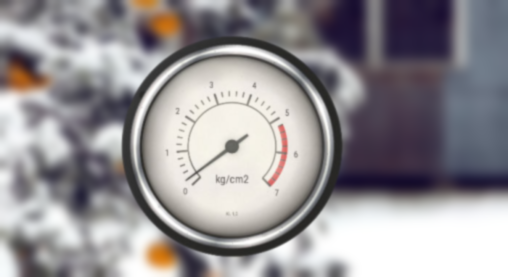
0.2 kg/cm²
